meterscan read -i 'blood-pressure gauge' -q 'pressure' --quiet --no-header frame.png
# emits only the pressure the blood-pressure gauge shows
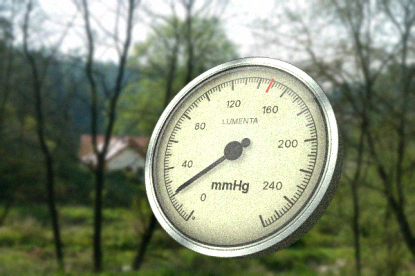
20 mmHg
